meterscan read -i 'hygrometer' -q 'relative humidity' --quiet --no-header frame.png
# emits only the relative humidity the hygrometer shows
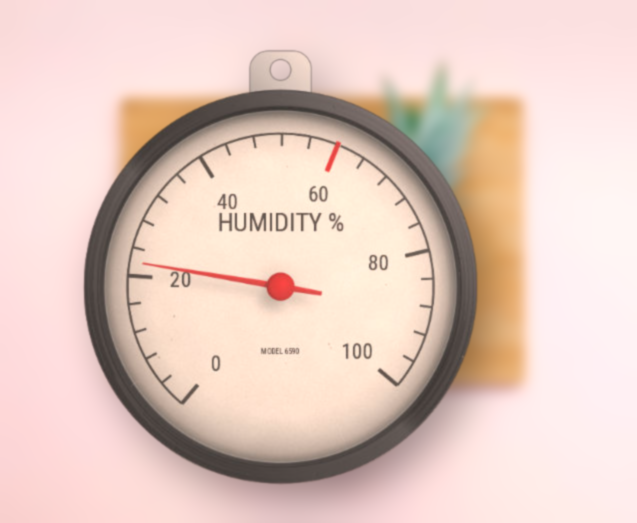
22 %
